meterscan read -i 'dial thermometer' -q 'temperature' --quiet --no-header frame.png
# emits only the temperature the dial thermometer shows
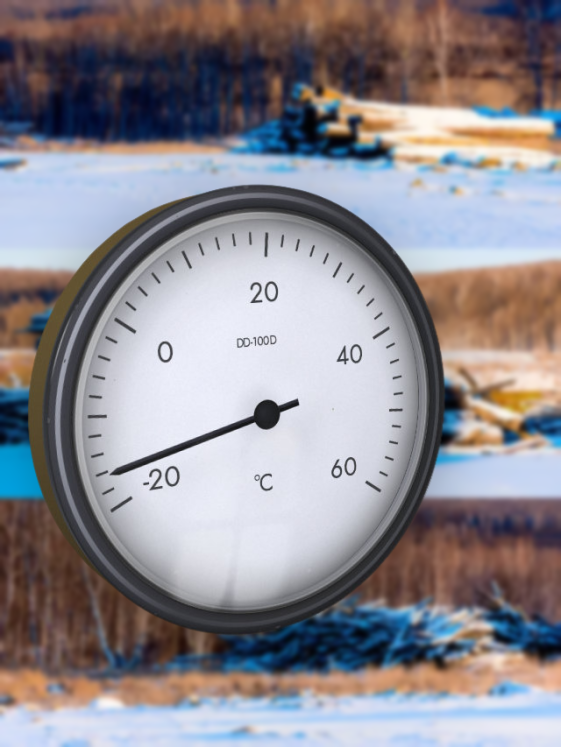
-16 °C
